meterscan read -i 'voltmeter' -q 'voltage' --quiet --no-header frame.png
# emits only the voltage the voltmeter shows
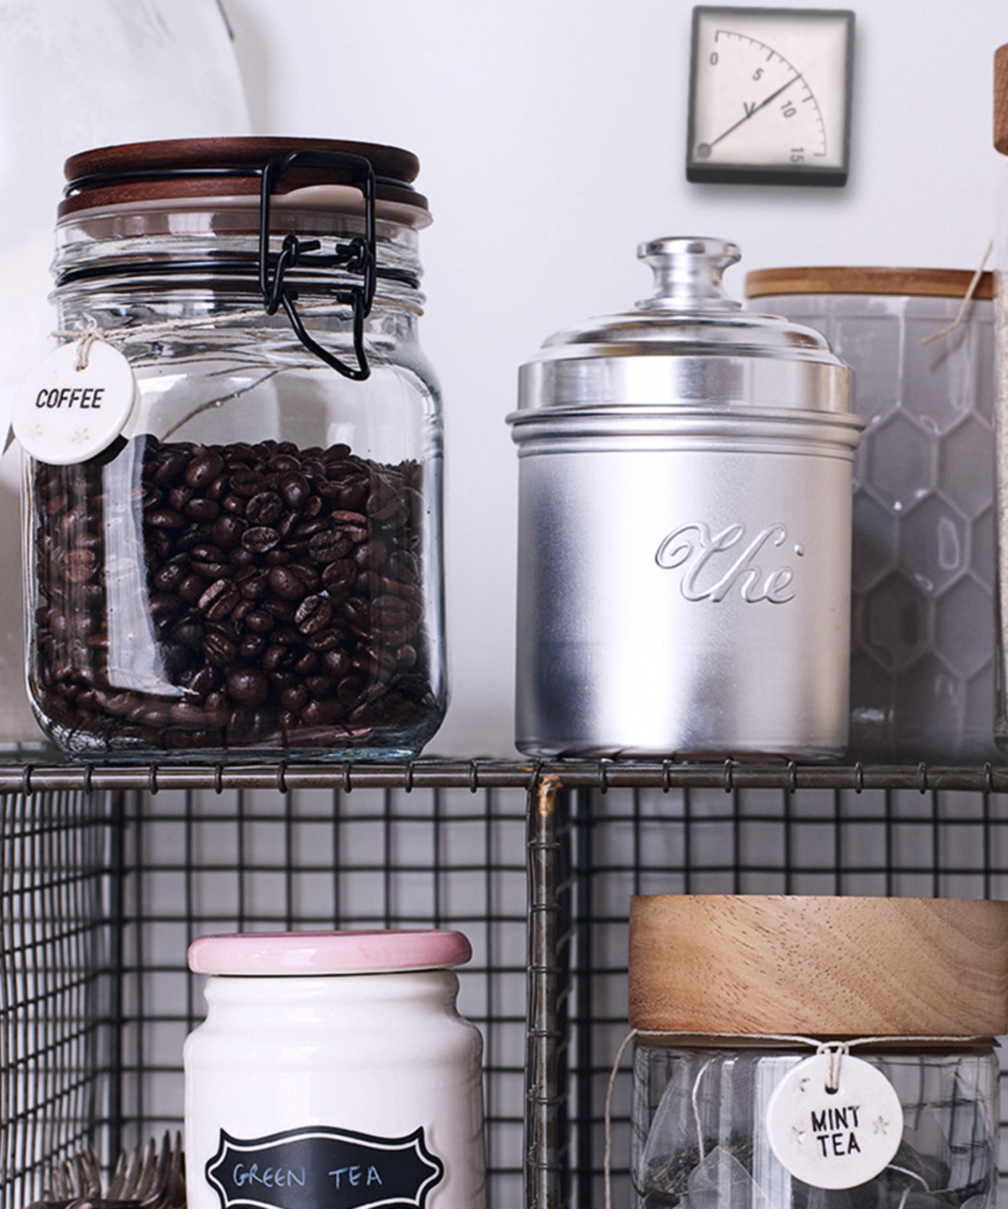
8 V
